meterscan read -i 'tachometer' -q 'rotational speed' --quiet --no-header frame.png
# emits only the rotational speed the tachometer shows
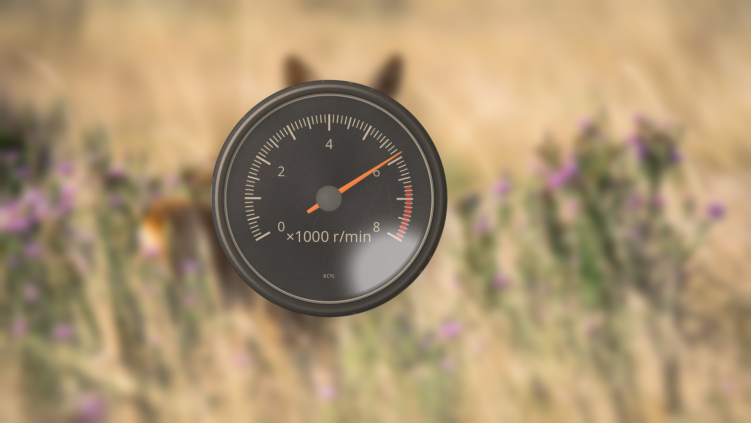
5900 rpm
